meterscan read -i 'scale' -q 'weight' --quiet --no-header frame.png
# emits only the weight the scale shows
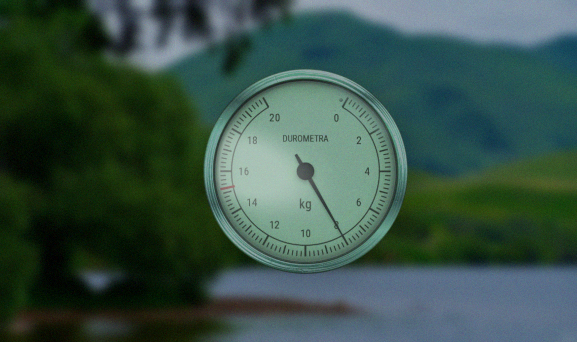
8 kg
